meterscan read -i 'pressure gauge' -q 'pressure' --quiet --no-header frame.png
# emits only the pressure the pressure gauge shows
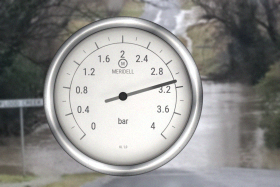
3.1 bar
